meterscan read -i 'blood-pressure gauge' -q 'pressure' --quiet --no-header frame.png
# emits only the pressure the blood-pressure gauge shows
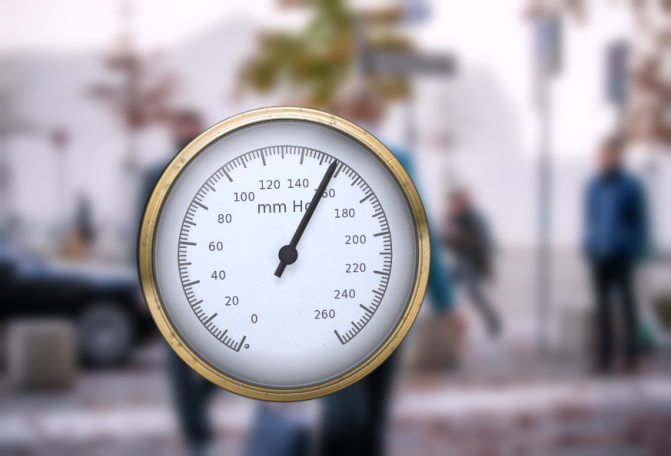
156 mmHg
